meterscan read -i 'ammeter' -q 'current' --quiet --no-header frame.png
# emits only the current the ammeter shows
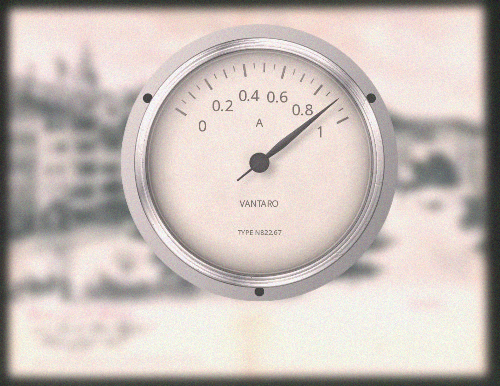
0.9 A
